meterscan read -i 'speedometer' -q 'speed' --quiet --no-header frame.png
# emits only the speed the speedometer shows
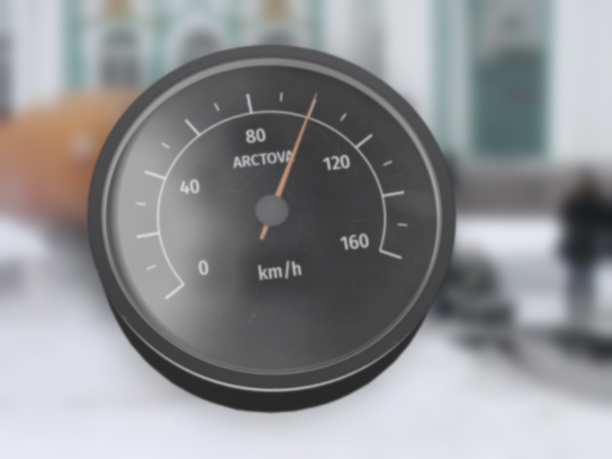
100 km/h
